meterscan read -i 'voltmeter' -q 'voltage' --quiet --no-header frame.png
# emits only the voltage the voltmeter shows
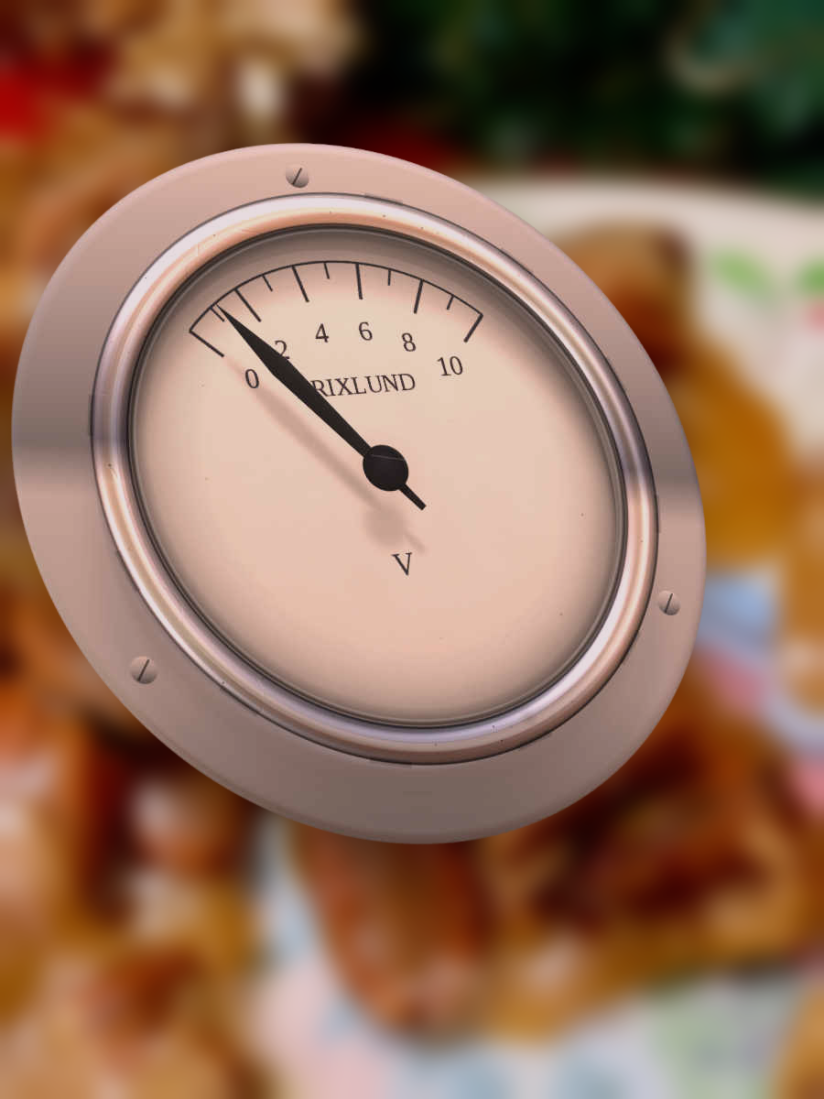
1 V
